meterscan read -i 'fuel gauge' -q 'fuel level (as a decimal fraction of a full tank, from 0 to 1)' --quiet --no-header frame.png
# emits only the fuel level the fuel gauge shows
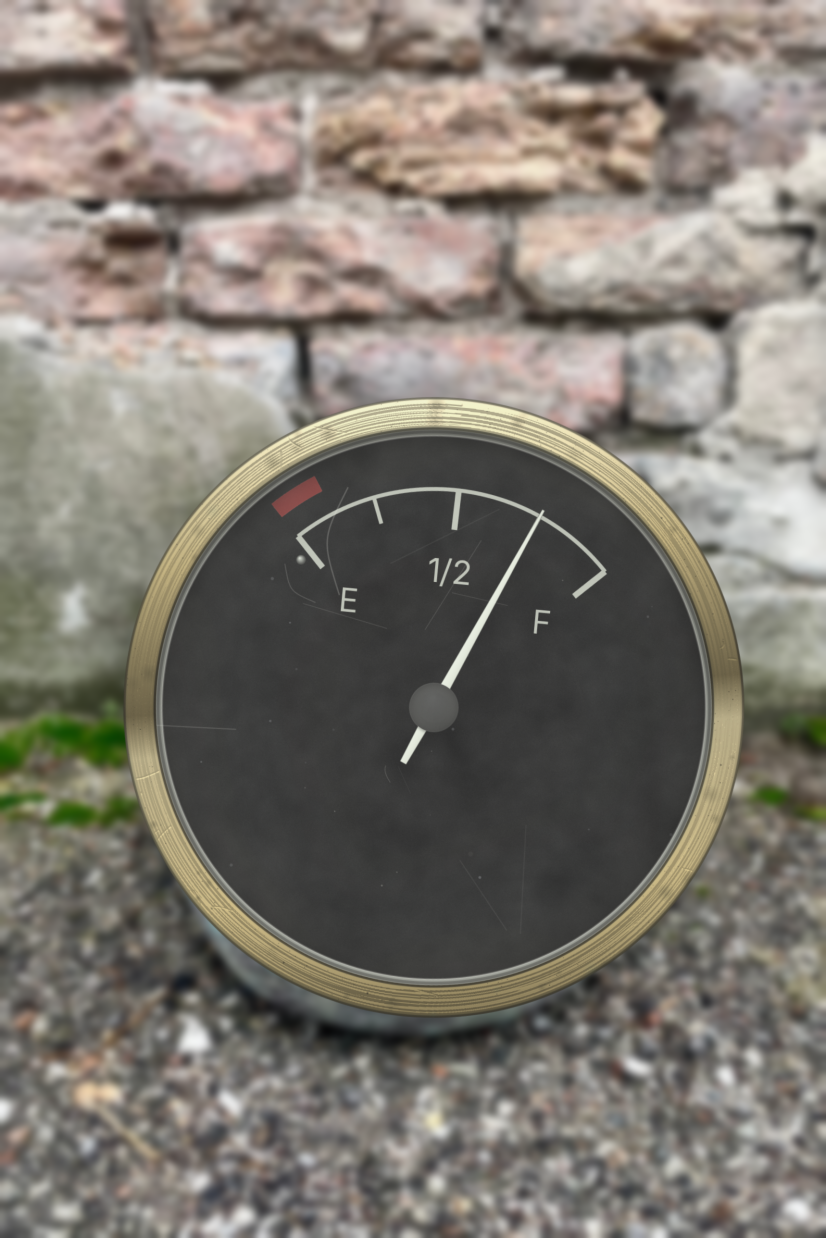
0.75
